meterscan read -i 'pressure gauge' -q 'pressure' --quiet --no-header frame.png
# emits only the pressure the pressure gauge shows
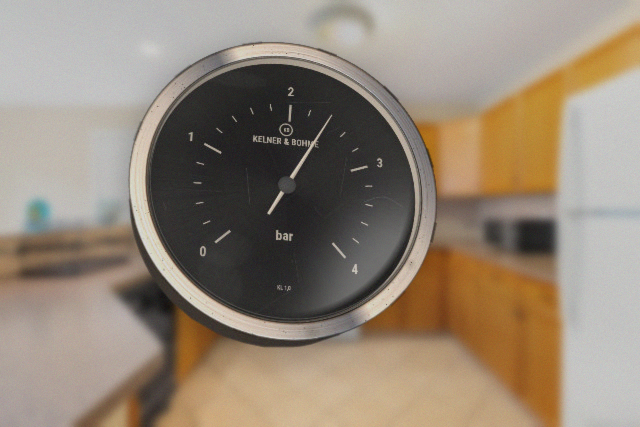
2.4 bar
